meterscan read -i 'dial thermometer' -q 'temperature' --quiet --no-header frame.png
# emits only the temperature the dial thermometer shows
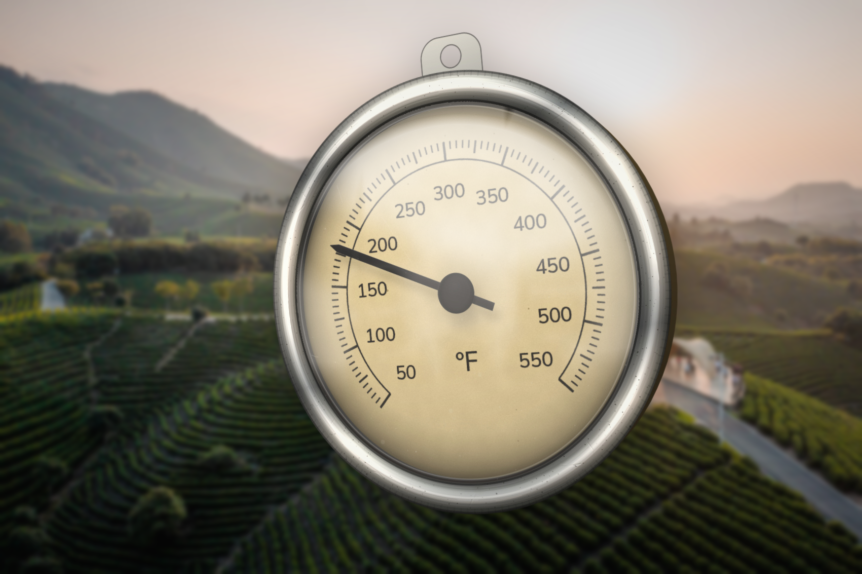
180 °F
